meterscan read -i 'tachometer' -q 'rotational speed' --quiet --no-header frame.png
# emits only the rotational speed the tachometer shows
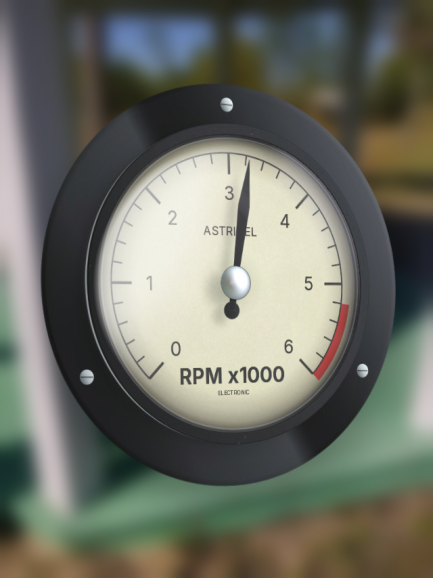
3200 rpm
